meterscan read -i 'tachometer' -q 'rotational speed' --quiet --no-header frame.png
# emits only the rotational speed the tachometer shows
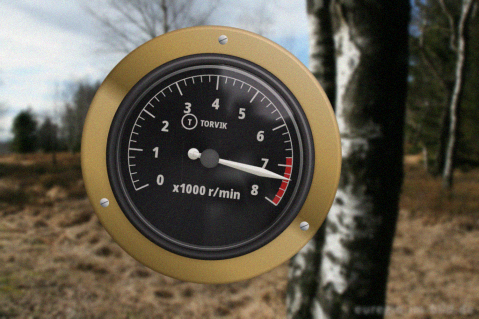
7300 rpm
